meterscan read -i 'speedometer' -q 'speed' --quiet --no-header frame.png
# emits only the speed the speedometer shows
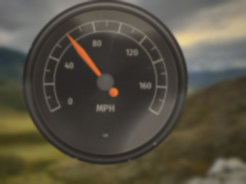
60 mph
